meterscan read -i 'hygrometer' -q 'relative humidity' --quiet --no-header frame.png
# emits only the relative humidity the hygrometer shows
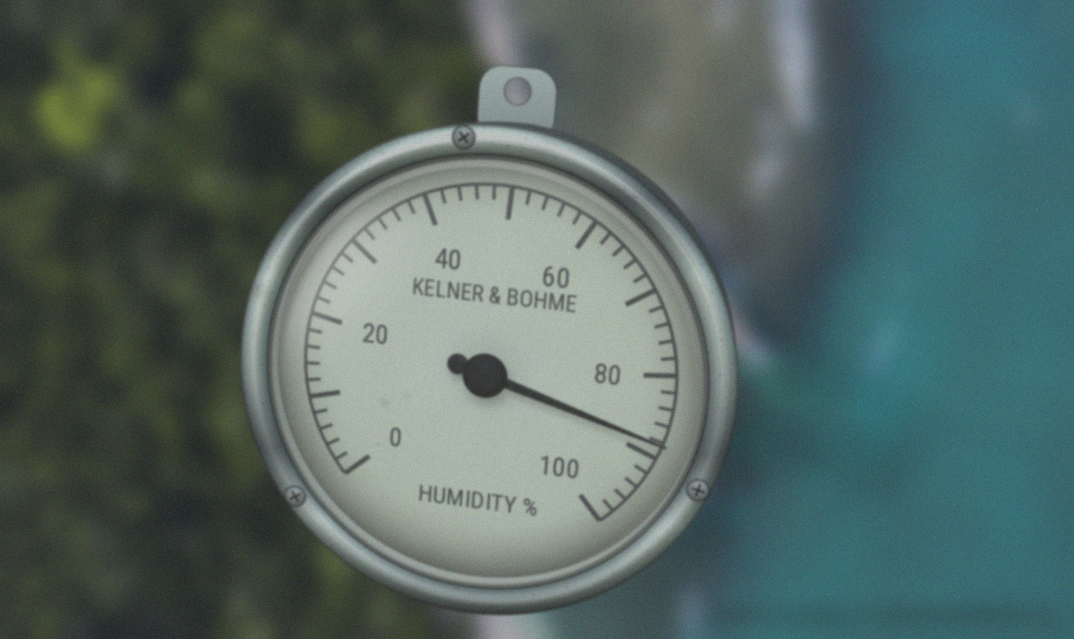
88 %
